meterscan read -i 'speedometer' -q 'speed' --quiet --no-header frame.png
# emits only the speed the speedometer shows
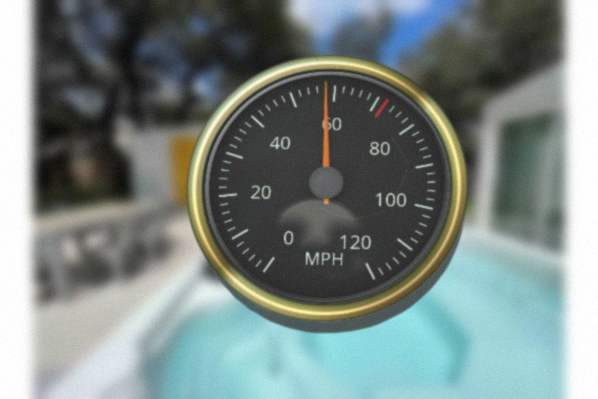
58 mph
